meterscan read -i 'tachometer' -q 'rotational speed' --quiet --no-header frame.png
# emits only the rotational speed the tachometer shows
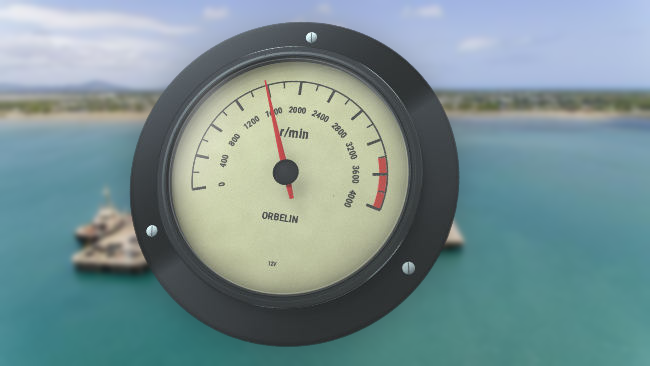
1600 rpm
